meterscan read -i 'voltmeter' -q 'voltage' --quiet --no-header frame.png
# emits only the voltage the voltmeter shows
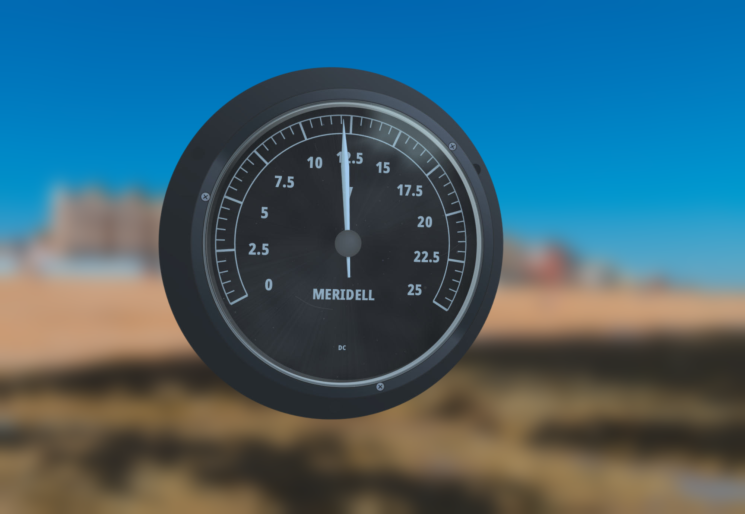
12 V
